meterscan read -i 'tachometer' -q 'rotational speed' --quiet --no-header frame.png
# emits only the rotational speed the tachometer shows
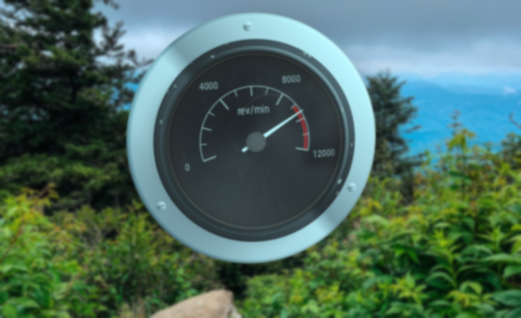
9500 rpm
